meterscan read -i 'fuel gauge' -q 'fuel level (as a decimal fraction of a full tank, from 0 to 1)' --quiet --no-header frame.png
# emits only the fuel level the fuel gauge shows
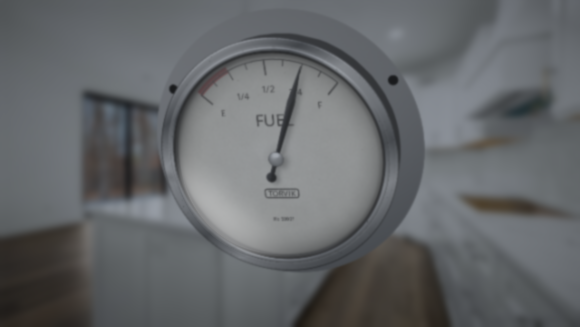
0.75
